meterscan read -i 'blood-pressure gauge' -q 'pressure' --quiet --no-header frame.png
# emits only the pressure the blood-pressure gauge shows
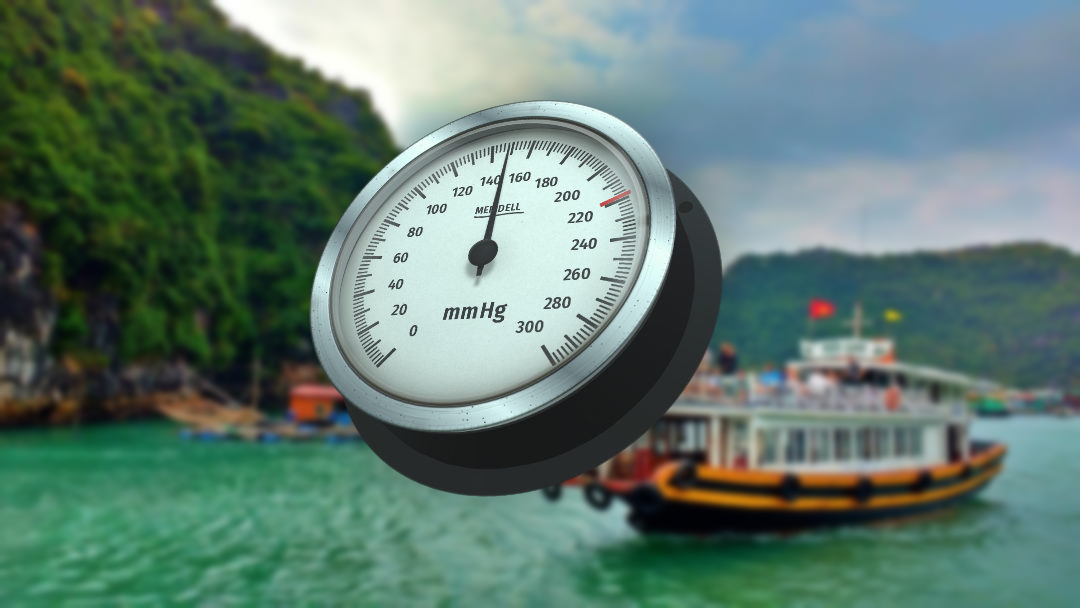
150 mmHg
